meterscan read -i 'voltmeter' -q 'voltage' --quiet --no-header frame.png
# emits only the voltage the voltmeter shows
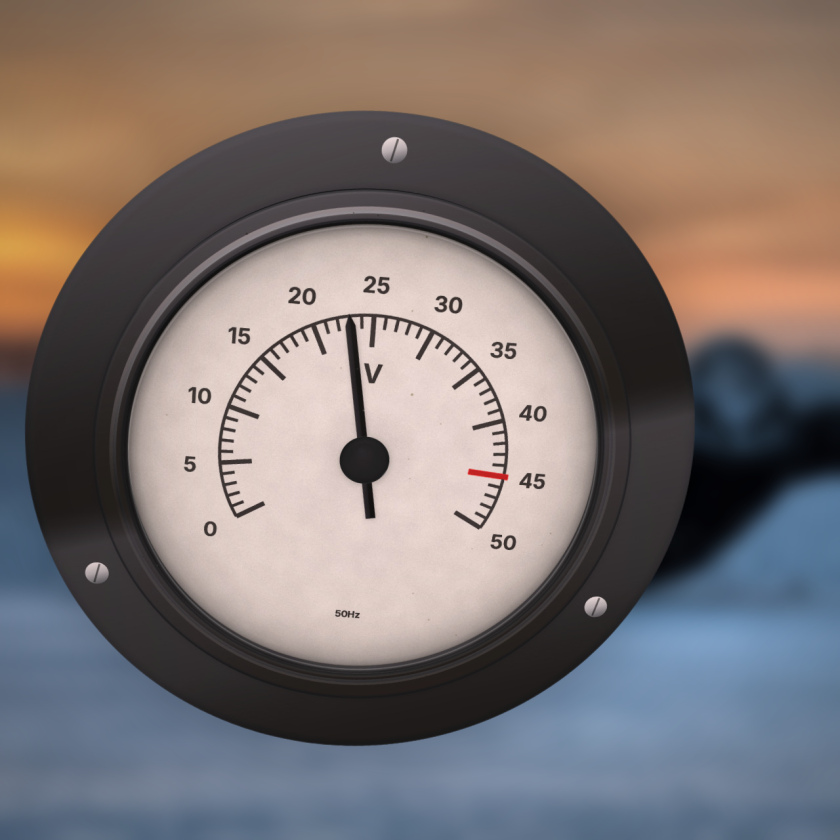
23 V
